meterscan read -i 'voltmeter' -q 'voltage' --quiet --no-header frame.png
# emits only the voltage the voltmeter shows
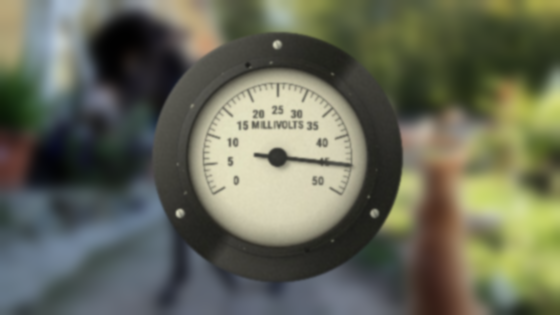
45 mV
